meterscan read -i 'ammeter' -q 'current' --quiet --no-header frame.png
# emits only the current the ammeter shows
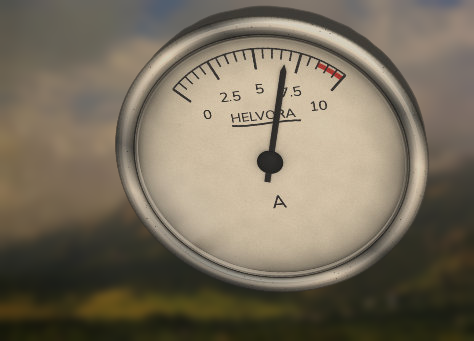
6.75 A
